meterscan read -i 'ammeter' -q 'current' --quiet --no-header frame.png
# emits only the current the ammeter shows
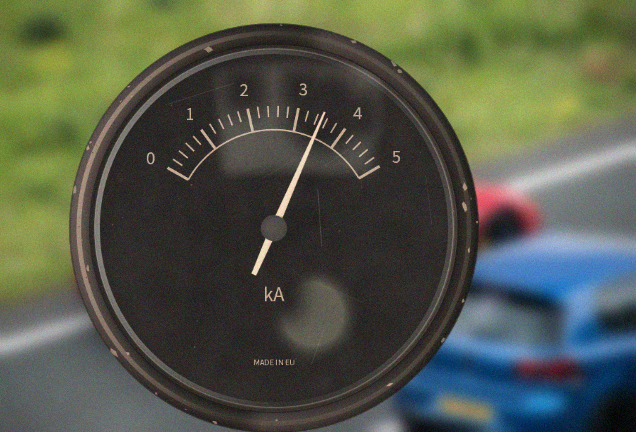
3.5 kA
